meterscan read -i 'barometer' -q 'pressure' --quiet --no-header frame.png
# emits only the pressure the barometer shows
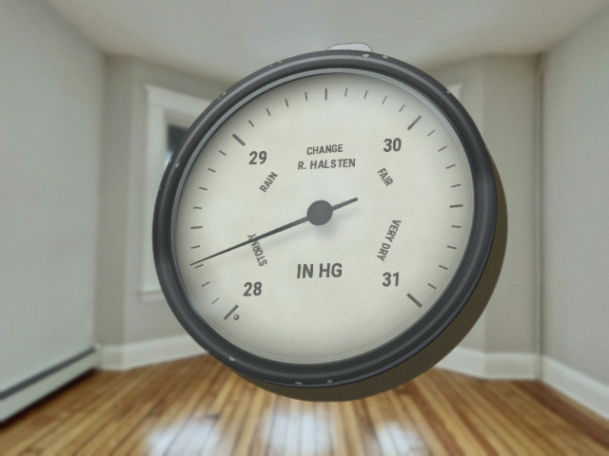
28.3 inHg
